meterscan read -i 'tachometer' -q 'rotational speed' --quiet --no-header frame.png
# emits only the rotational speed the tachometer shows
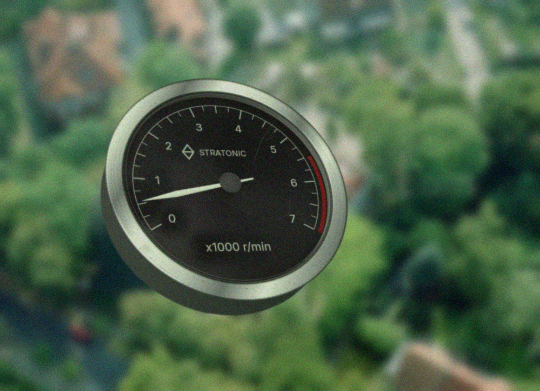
500 rpm
